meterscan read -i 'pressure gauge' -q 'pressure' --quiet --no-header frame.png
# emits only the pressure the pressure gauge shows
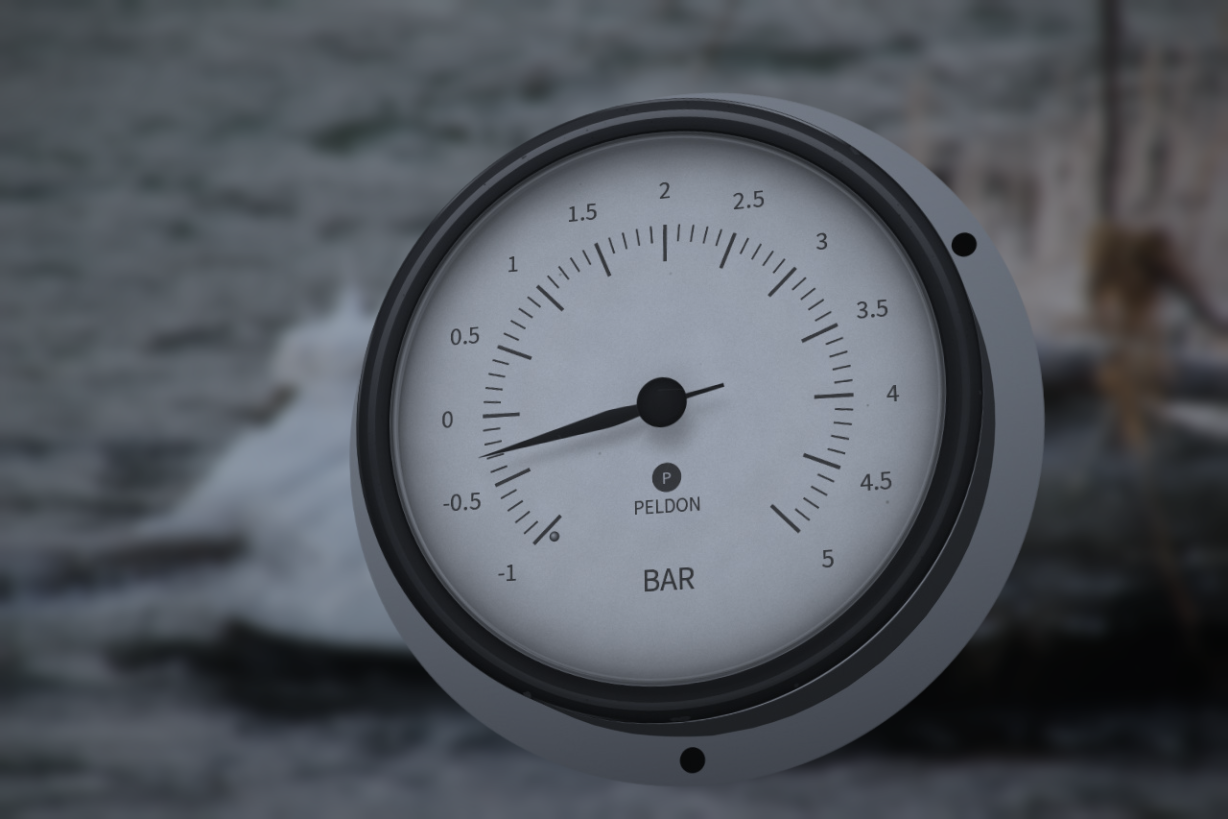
-0.3 bar
